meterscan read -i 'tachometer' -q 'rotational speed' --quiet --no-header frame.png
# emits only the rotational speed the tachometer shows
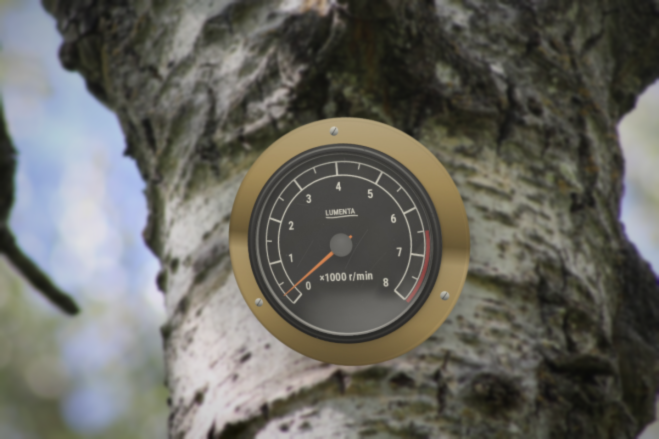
250 rpm
